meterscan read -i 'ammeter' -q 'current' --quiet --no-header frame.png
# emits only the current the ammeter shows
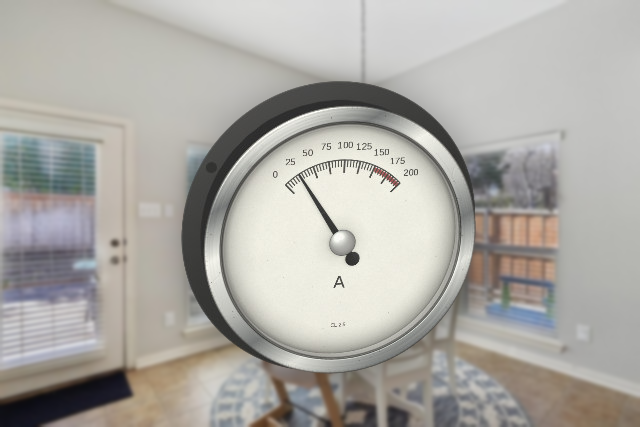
25 A
